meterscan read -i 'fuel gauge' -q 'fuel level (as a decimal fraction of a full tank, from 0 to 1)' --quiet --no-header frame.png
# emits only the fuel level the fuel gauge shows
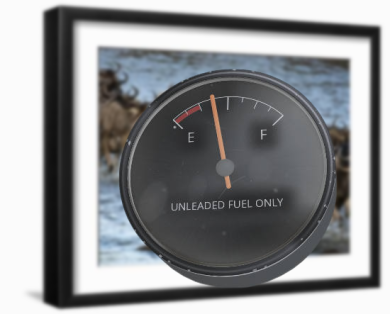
0.375
